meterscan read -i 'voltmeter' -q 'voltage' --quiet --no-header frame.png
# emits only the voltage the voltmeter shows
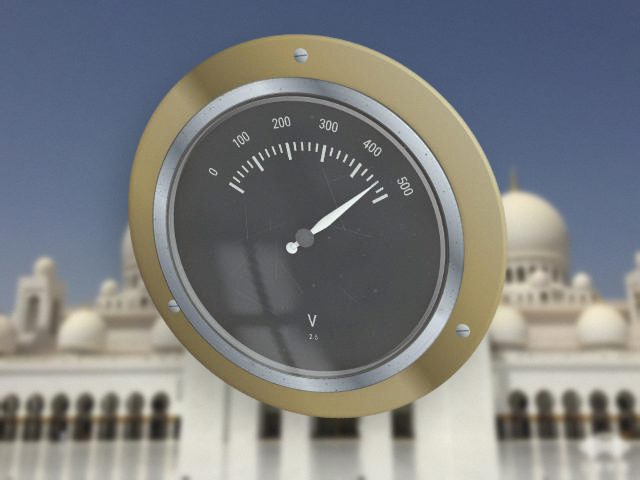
460 V
